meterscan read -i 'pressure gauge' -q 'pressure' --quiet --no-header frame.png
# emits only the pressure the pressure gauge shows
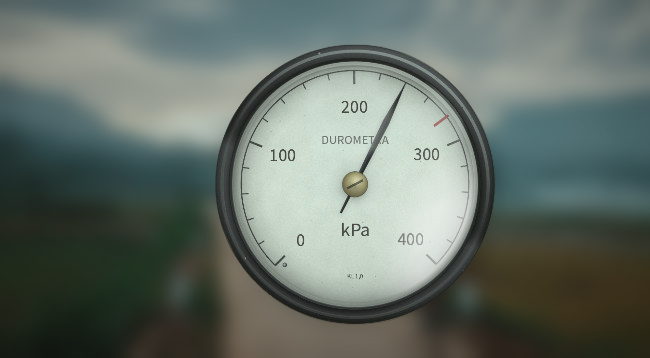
240 kPa
